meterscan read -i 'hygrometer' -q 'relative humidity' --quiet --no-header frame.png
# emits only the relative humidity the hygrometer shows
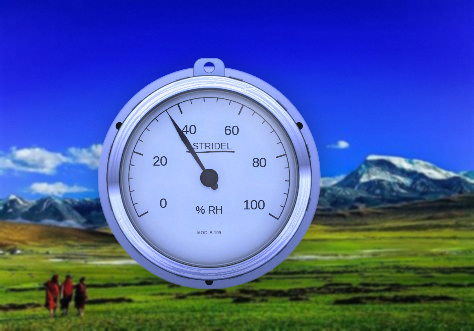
36 %
